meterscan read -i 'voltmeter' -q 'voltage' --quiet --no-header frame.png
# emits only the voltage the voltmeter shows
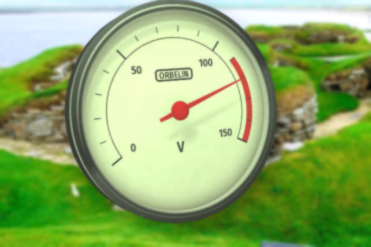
120 V
